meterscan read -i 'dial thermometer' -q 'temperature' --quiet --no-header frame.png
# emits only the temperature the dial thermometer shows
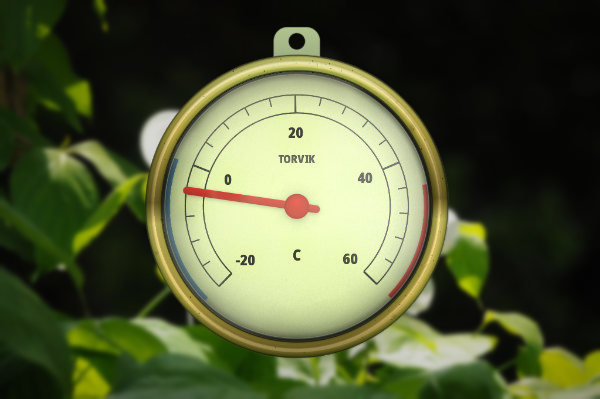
-4 °C
